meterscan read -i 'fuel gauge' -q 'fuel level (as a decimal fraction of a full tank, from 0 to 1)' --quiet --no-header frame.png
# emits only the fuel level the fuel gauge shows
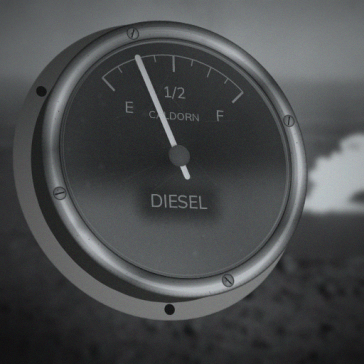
0.25
